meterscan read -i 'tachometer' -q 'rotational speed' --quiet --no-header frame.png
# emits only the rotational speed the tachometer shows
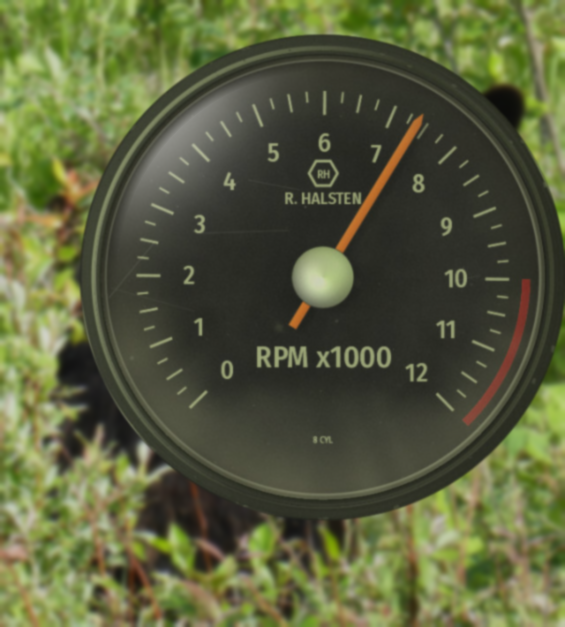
7375 rpm
